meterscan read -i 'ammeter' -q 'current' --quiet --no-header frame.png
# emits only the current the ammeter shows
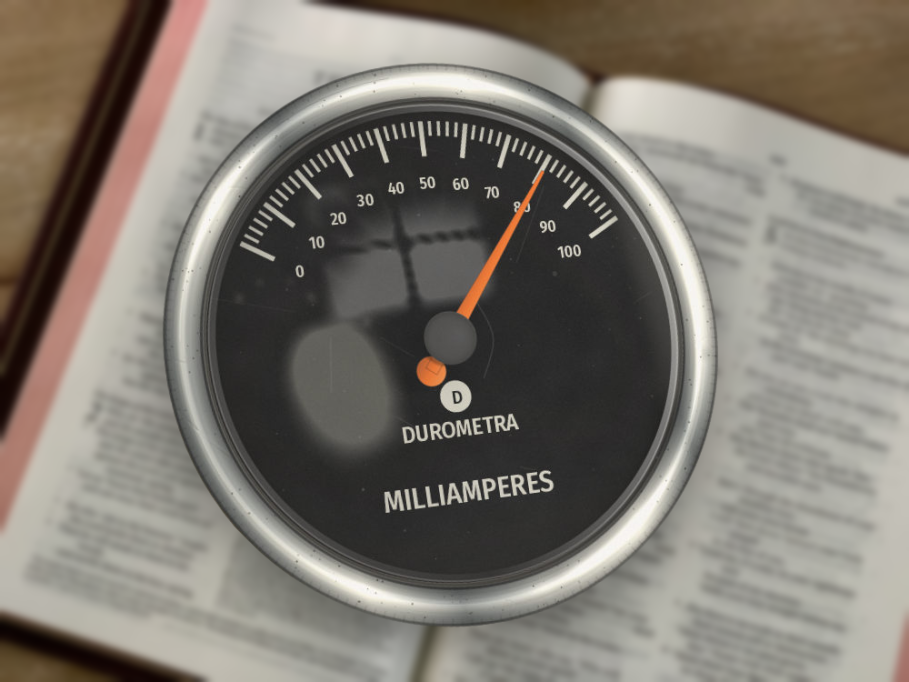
80 mA
